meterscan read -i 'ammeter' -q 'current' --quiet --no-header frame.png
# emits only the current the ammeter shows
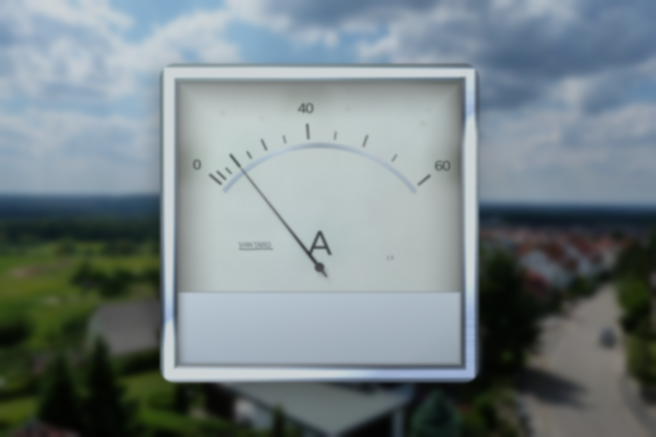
20 A
